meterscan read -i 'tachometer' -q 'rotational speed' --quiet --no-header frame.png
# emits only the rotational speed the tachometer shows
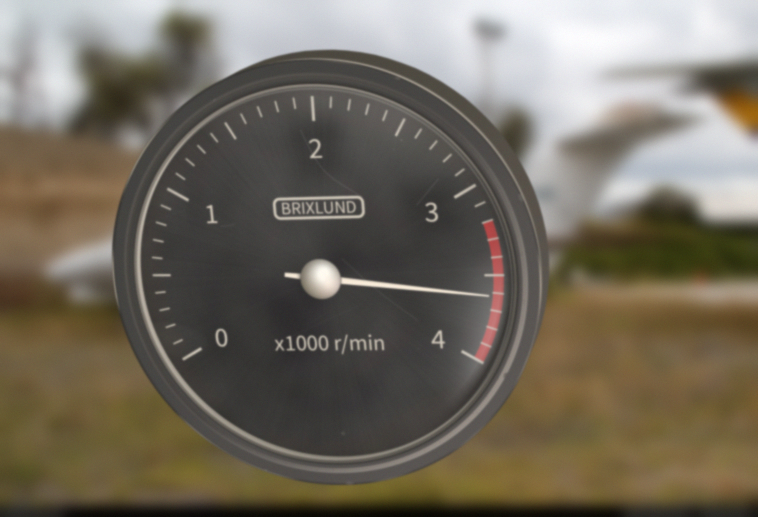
3600 rpm
